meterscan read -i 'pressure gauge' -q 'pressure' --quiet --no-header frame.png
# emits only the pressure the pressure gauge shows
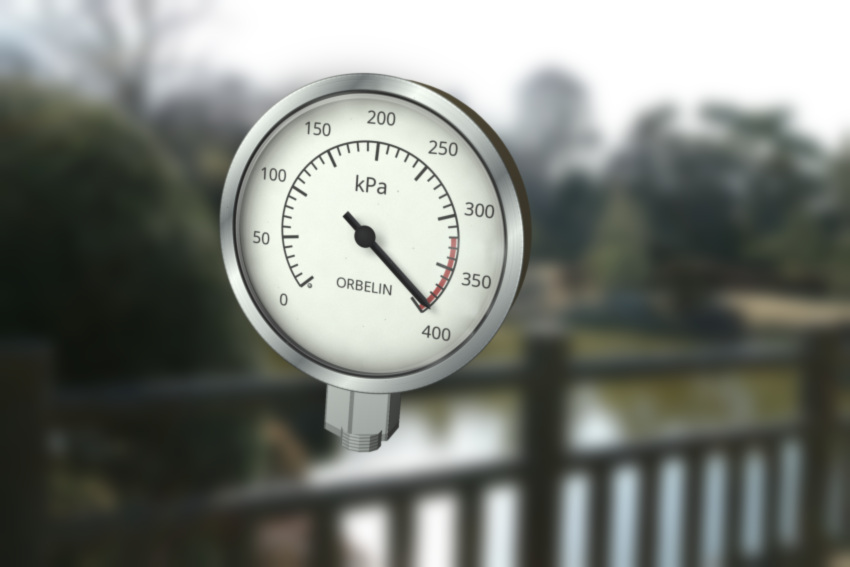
390 kPa
